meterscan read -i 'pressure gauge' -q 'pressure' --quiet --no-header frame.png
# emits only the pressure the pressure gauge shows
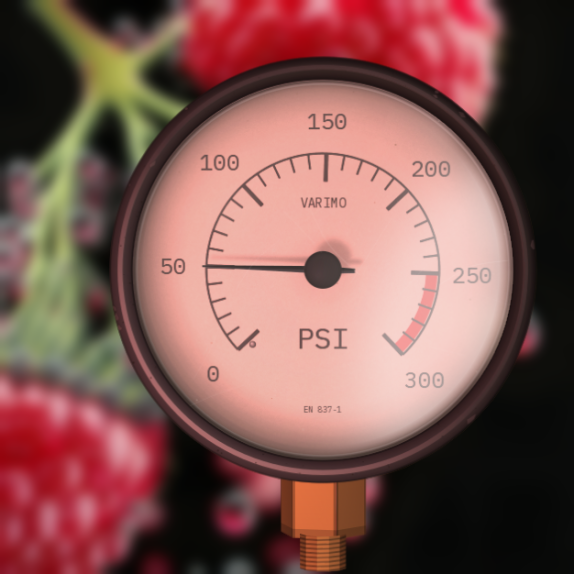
50 psi
